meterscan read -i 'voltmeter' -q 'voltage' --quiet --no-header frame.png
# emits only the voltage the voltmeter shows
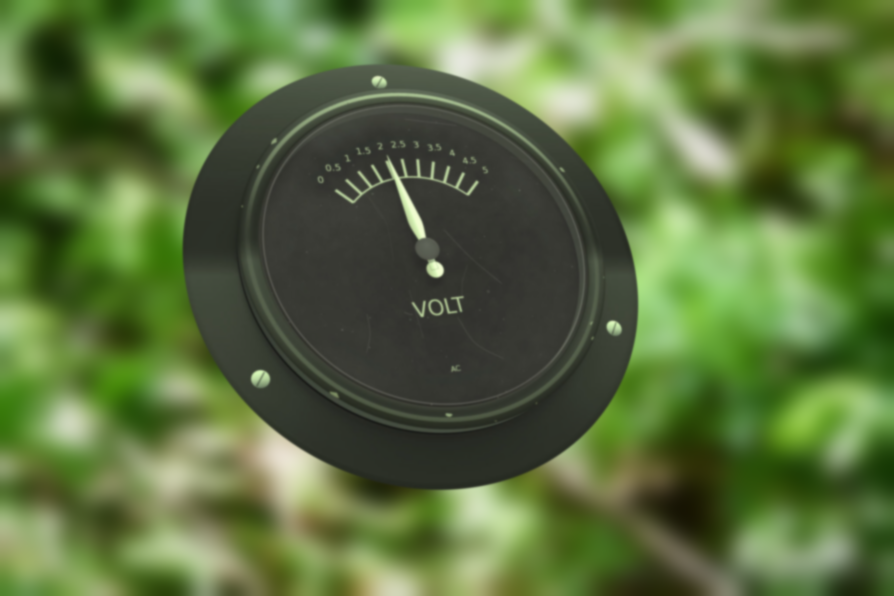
2 V
